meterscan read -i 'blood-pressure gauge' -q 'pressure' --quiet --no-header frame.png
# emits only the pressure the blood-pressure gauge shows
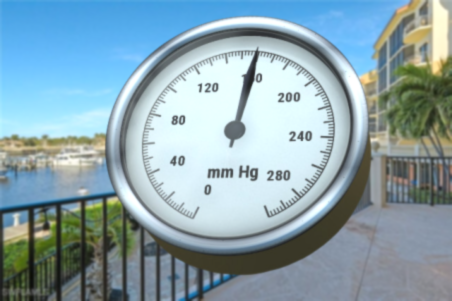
160 mmHg
